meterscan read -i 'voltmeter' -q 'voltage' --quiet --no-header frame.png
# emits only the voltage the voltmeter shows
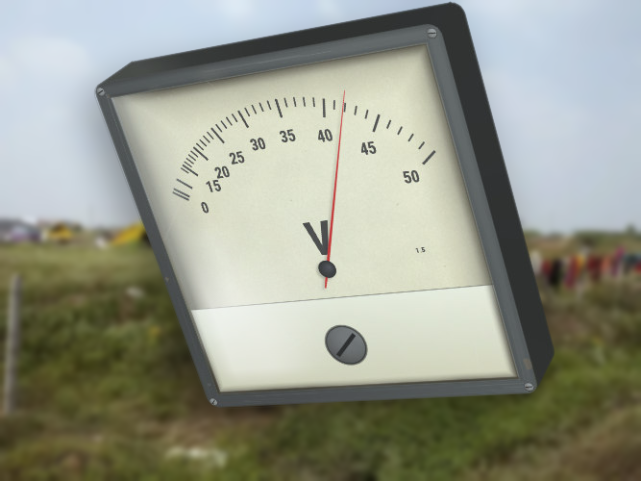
42 V
